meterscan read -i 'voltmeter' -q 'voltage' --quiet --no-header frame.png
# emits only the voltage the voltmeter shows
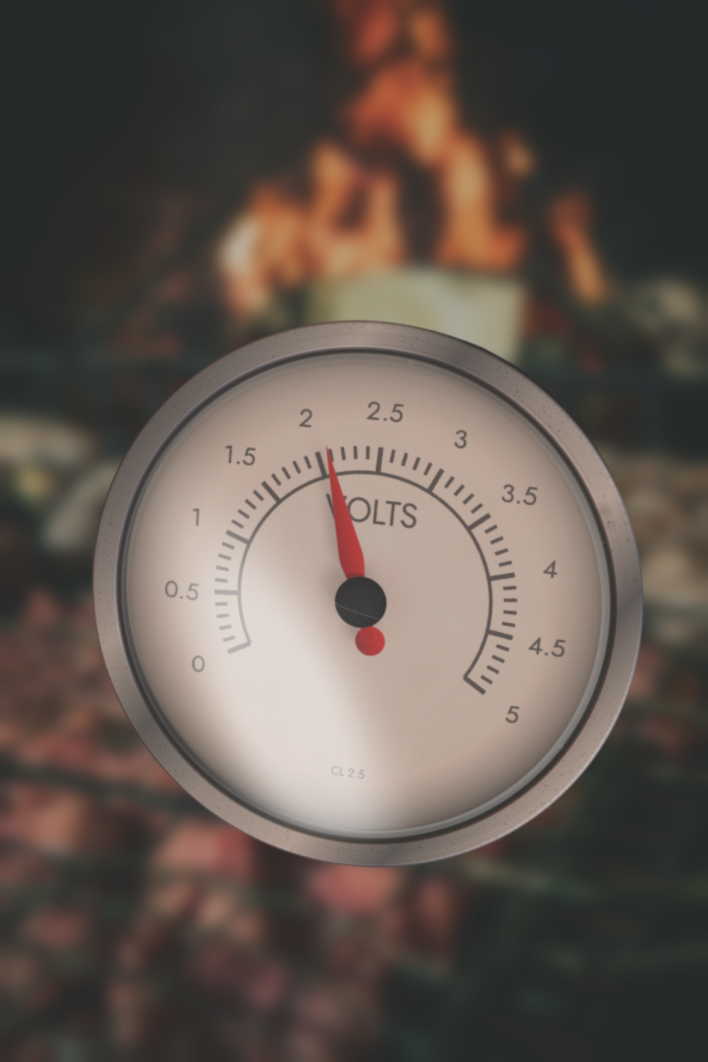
2.1 V
